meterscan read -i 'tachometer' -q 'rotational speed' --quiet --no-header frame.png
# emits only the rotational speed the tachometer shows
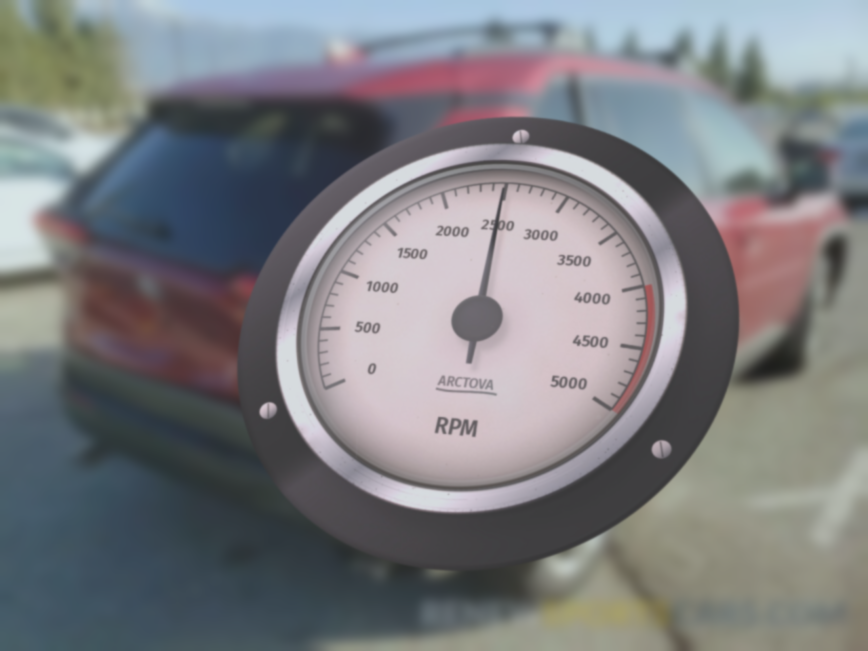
2500 rpm
